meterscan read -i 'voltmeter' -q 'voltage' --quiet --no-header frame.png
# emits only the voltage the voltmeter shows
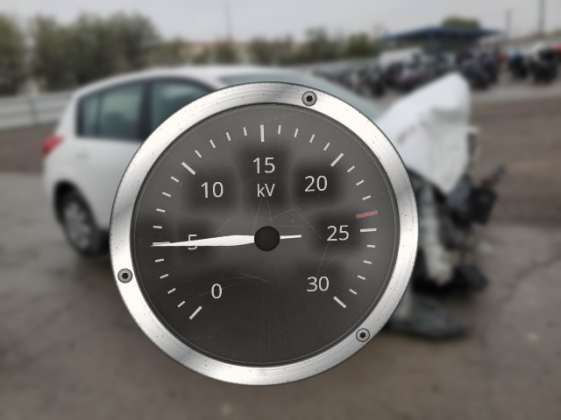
5 kV
